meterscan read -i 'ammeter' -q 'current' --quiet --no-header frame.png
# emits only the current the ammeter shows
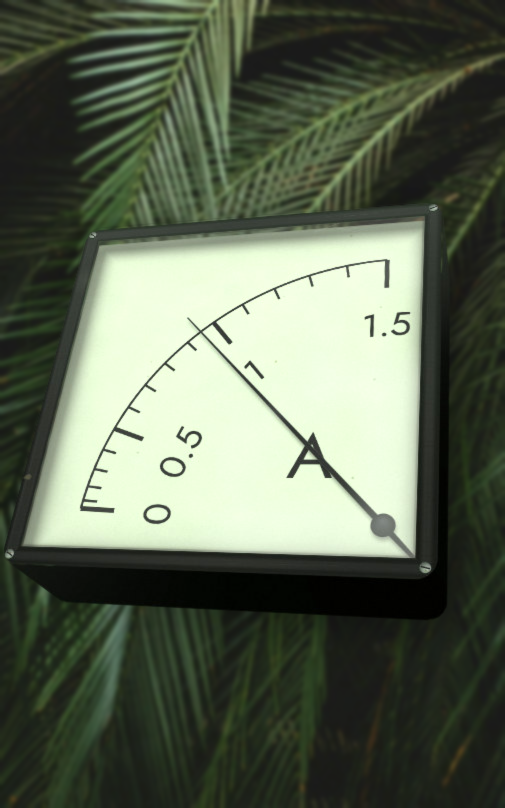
0.95 A
